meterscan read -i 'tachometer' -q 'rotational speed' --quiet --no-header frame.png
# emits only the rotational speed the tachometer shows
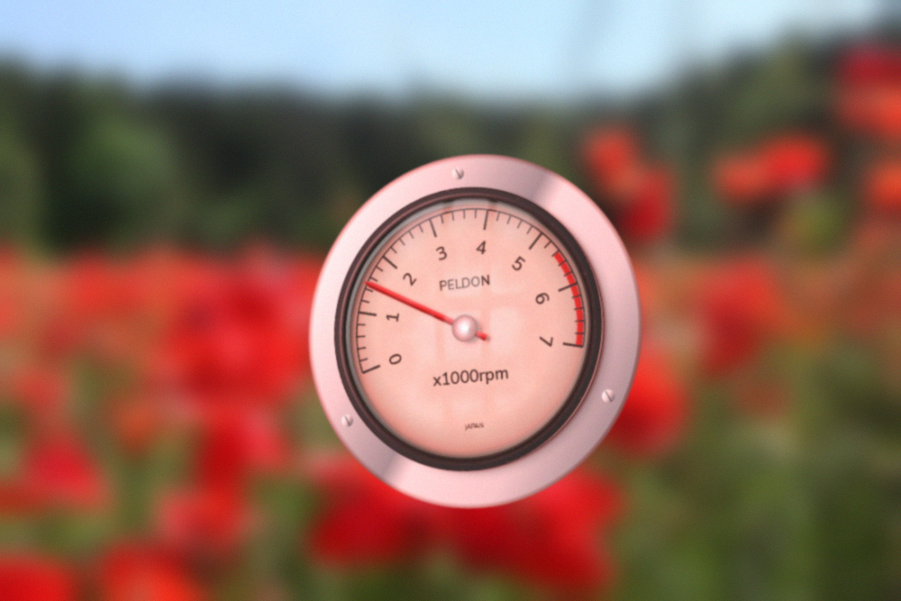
1500 rpm
